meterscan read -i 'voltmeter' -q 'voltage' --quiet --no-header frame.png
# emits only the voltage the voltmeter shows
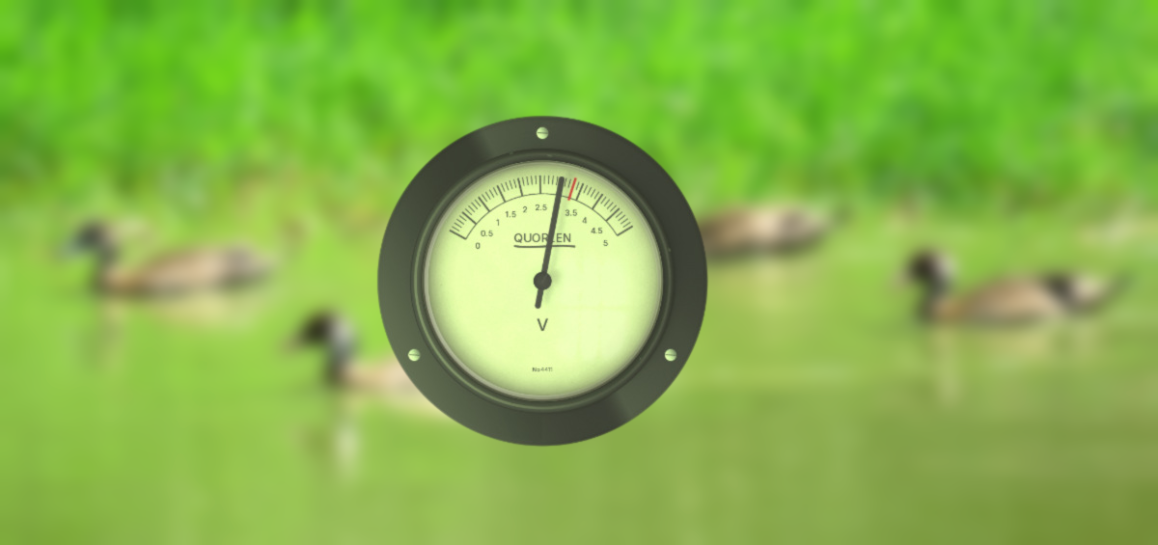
3 V
